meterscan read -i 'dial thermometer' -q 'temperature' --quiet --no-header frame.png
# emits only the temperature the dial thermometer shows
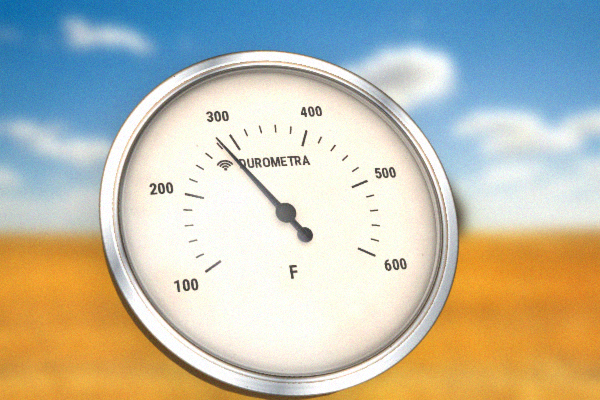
280 °F
